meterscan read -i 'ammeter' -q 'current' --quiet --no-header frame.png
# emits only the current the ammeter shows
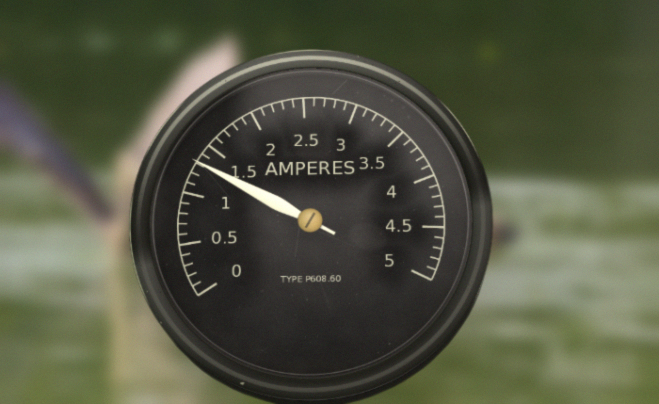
1.3 A
